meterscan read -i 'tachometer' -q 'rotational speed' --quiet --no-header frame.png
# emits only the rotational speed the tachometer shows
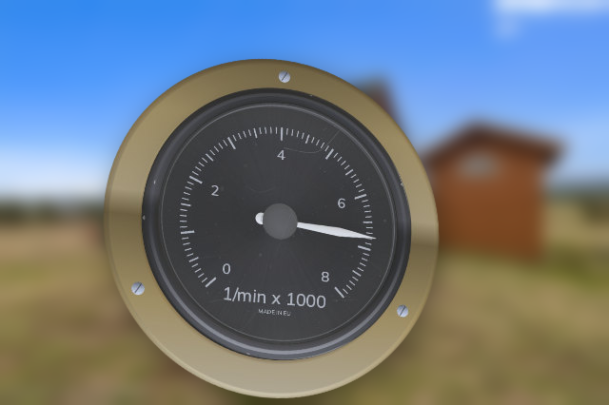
6800 rpm
